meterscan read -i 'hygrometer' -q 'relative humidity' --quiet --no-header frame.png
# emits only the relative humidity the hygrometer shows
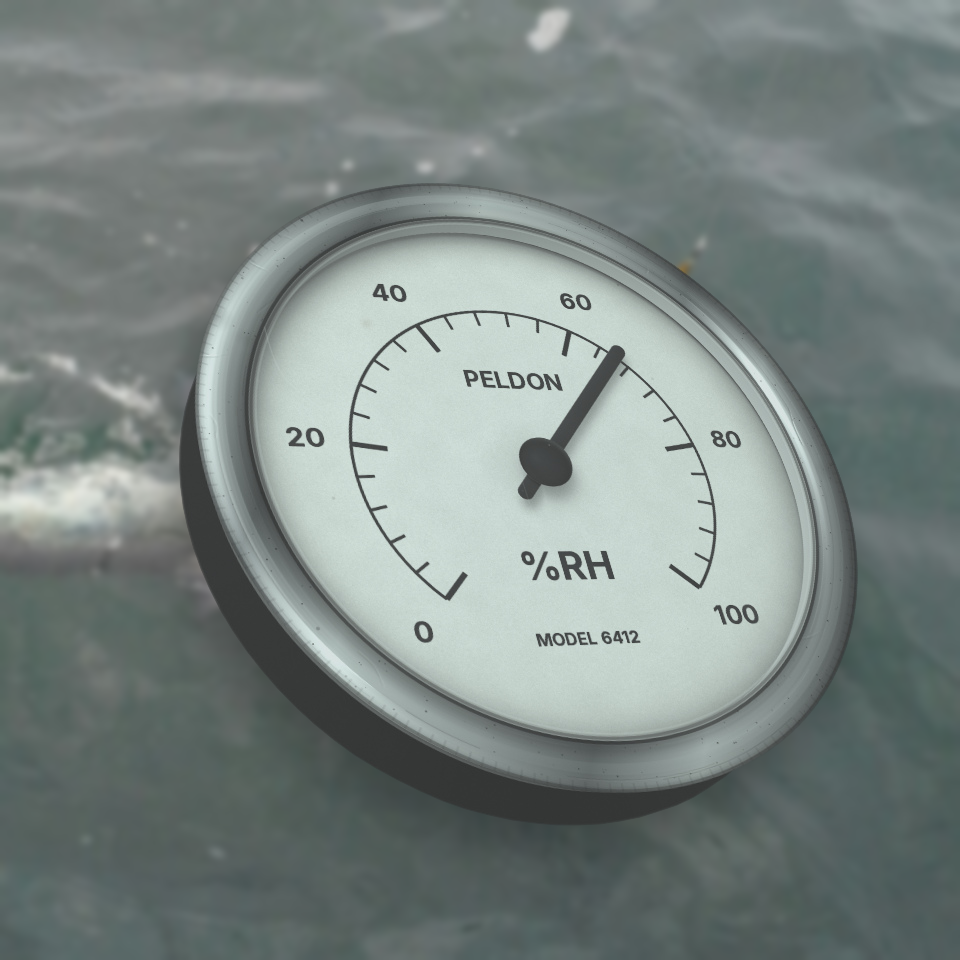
66 %
